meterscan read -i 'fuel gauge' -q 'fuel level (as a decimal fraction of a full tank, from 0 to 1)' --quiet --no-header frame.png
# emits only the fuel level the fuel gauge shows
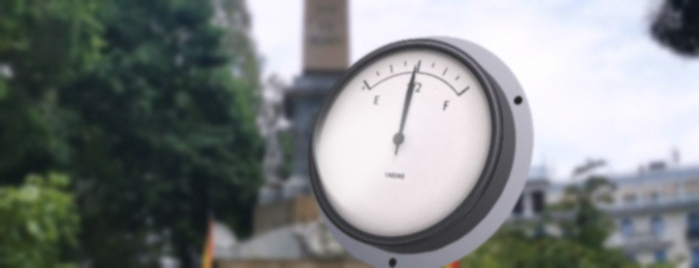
0.5
